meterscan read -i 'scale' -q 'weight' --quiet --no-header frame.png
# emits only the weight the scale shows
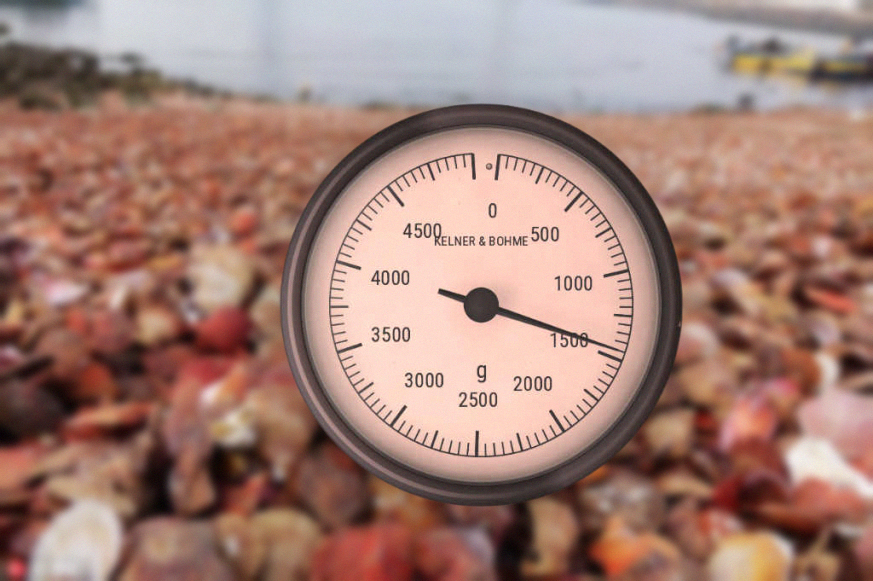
1450 g
